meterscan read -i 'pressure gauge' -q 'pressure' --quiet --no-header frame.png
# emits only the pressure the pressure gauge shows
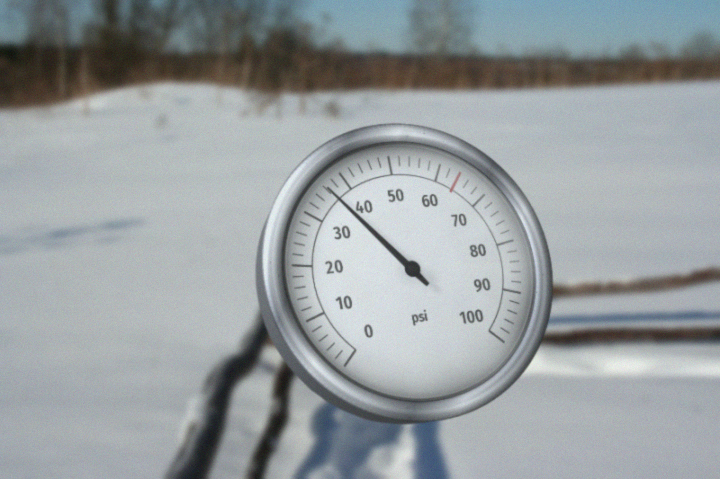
36 psi
